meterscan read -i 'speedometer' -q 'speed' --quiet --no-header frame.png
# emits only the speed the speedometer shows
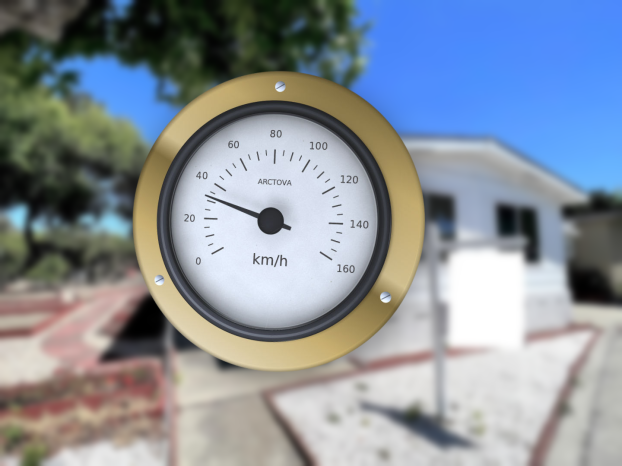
32.5 km/h
